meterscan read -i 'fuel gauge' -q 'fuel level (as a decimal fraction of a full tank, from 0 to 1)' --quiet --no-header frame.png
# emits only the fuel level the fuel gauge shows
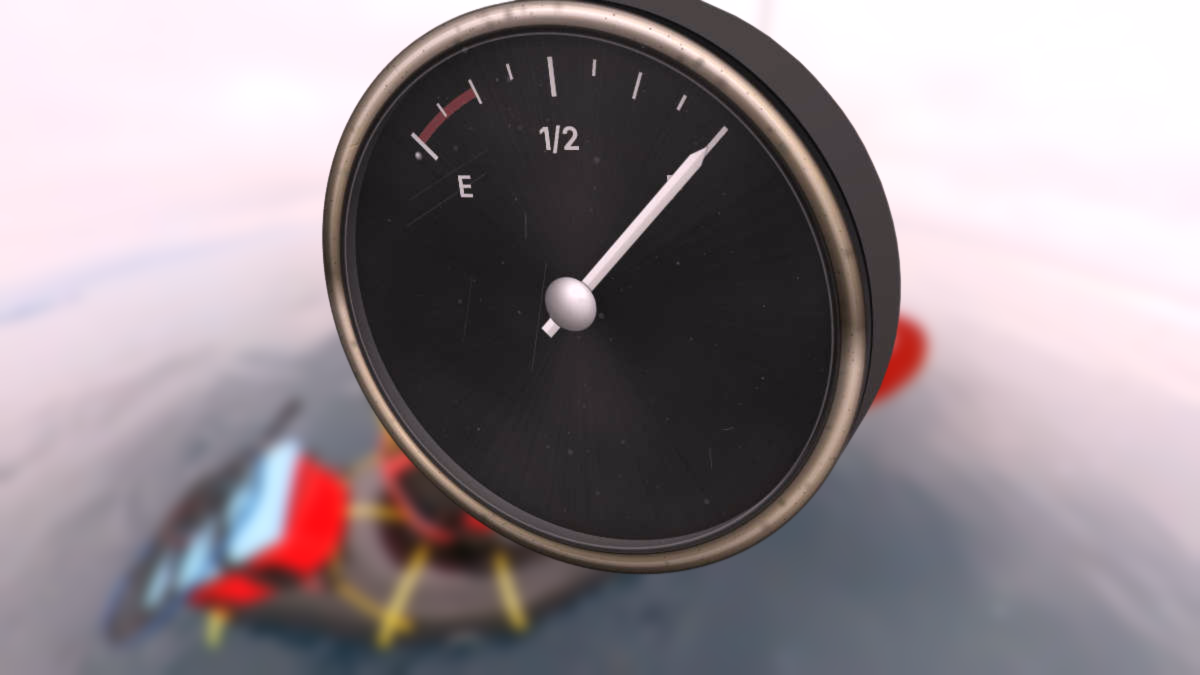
1
